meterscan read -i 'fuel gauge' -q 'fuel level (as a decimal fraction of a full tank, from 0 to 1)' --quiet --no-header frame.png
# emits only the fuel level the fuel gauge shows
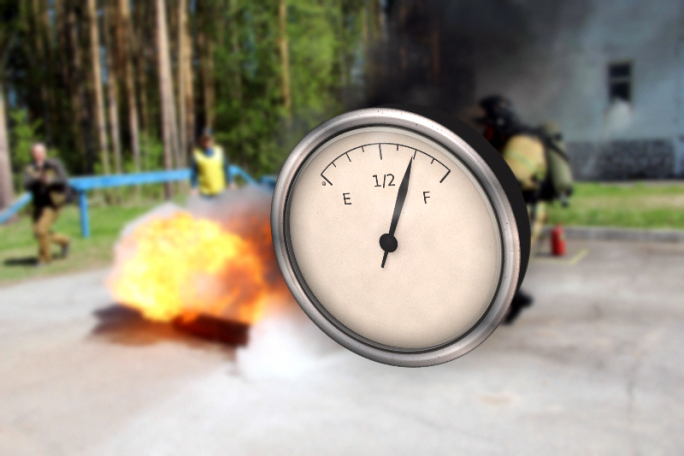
0.75
